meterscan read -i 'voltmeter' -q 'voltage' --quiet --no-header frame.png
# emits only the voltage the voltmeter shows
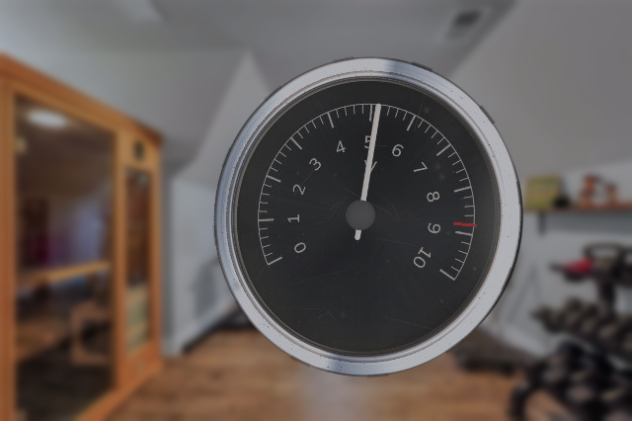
5.2 V
